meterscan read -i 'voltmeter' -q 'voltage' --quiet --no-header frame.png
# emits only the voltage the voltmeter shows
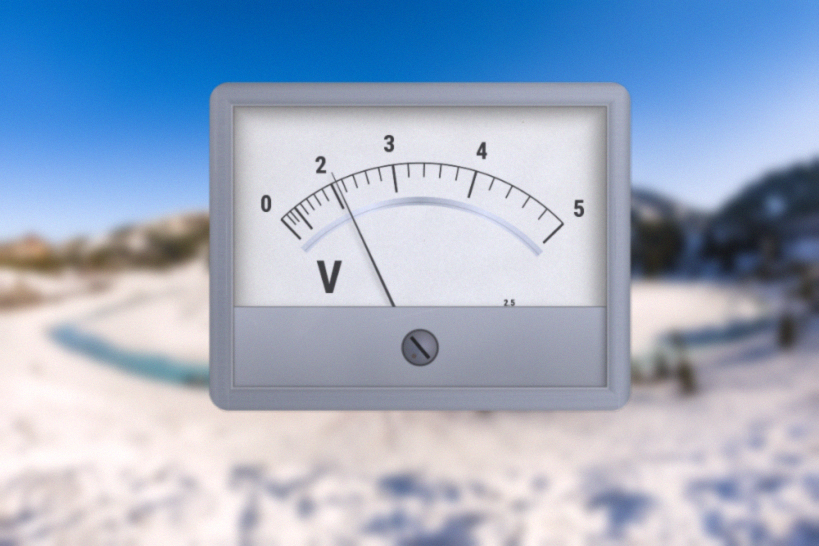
2.1 V
